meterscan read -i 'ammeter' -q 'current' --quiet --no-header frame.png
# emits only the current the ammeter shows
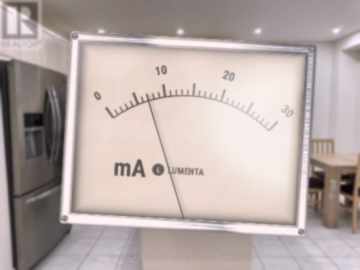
7 mA
